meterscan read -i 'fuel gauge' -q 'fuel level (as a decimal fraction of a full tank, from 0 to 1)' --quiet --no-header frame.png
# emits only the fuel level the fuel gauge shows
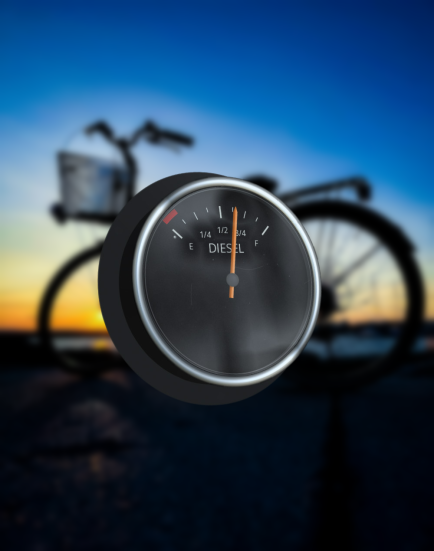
0.625
